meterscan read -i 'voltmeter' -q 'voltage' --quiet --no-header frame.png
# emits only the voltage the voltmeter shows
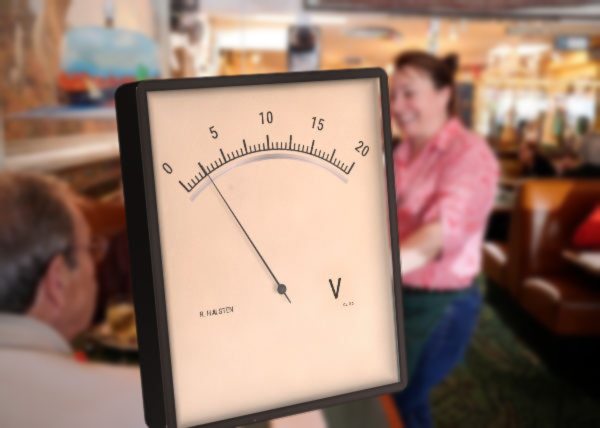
2.5 V
